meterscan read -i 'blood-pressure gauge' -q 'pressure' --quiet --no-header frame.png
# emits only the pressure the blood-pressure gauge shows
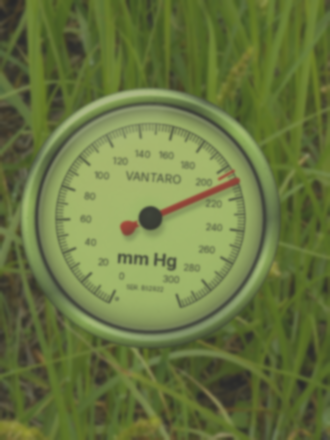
210 mmHg
